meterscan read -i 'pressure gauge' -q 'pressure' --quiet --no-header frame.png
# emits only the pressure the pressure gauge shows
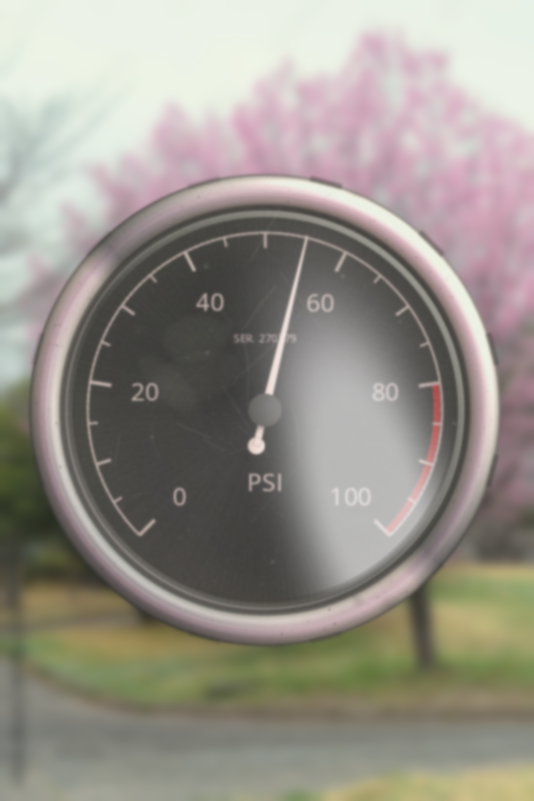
55 psi
